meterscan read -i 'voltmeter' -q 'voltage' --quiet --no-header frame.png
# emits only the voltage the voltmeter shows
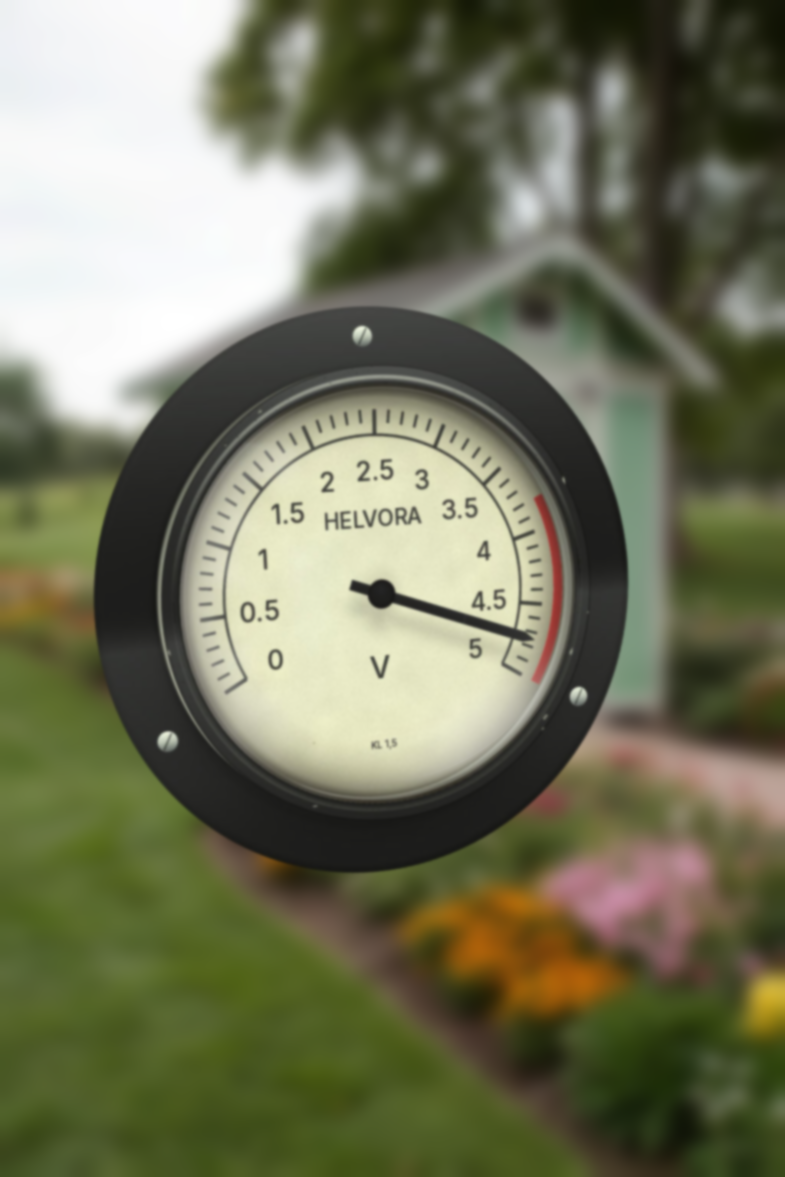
4.75 V
